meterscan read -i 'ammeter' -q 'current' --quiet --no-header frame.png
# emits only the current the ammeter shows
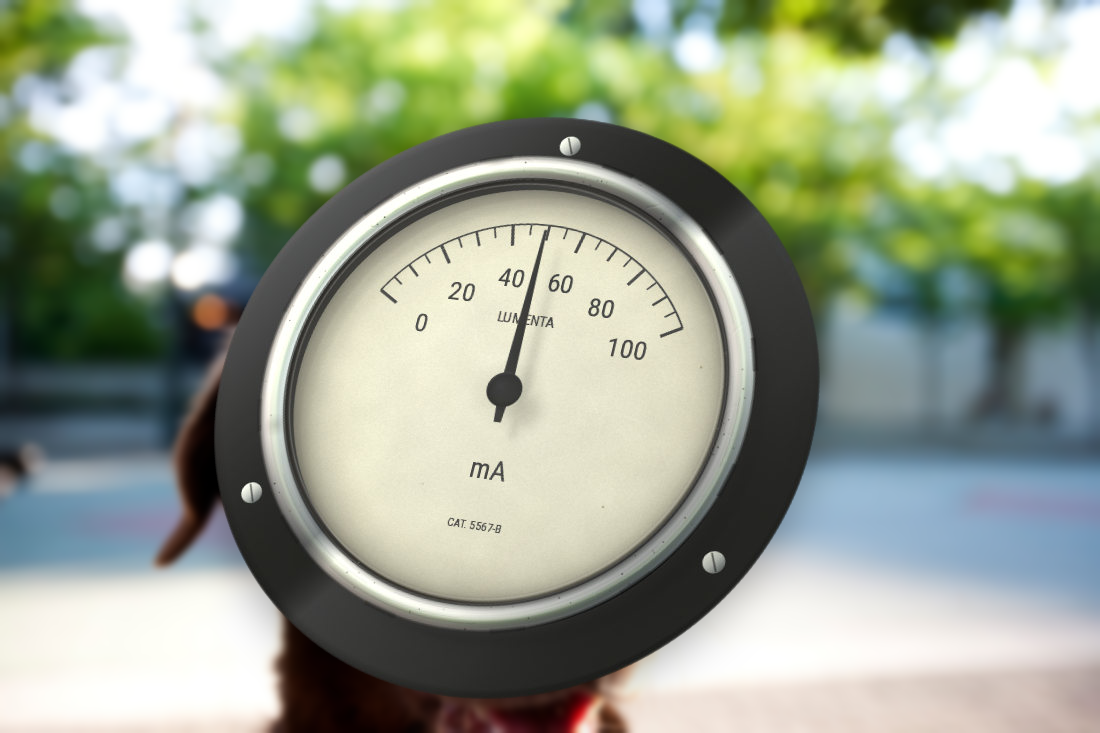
50 mA
